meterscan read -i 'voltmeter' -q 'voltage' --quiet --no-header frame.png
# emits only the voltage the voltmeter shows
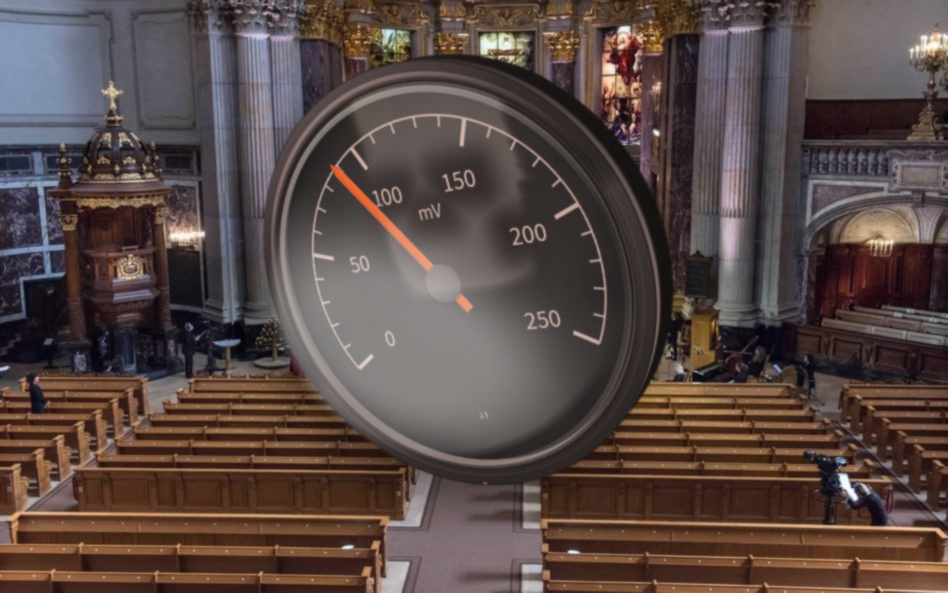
90 mV
